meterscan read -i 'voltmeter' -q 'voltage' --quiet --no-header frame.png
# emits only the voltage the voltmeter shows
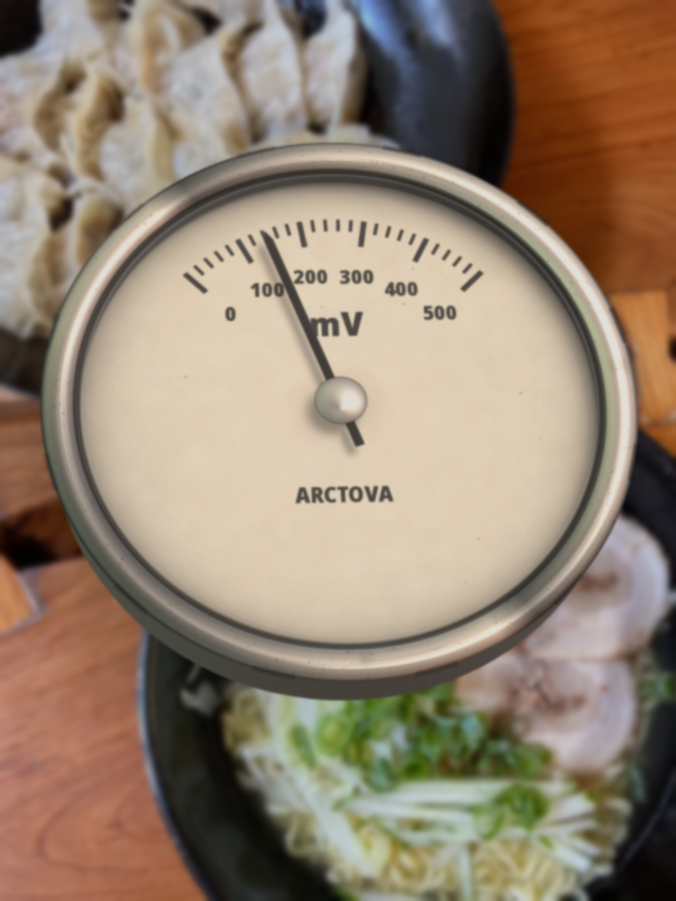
140 mV
